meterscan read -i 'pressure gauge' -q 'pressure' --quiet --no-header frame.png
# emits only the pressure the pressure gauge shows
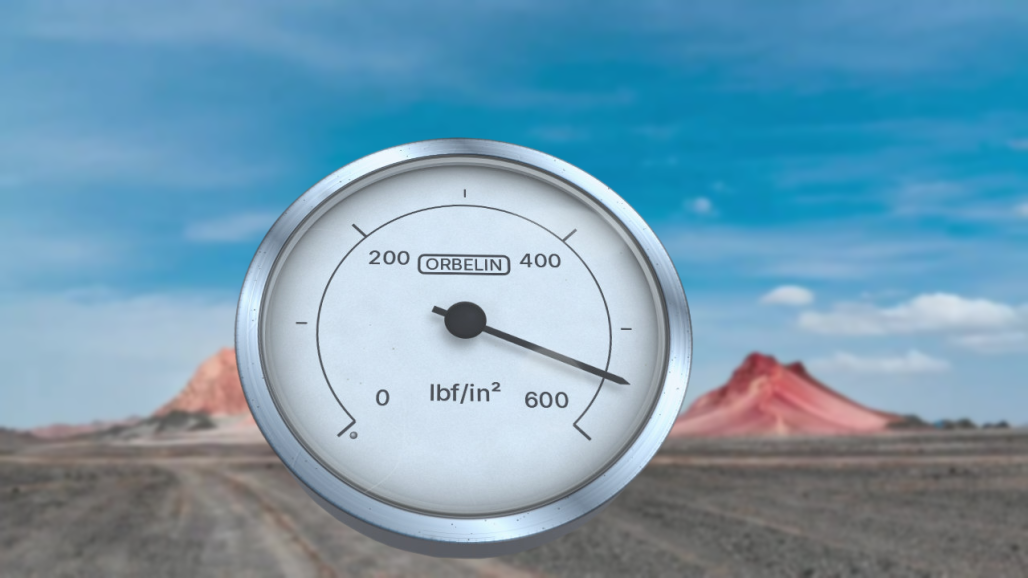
550 psi
